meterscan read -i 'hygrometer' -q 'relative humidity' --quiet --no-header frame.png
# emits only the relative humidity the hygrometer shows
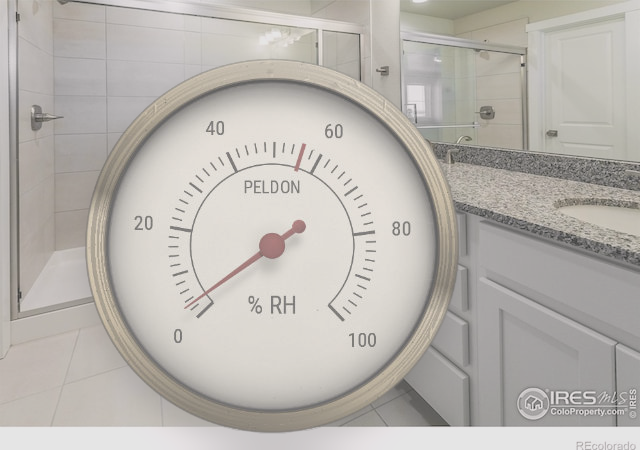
3 %
